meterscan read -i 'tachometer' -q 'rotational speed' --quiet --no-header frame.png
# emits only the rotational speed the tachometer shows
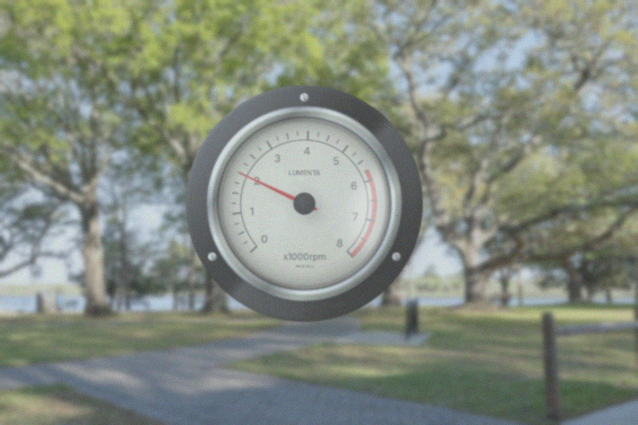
2000 rpm
